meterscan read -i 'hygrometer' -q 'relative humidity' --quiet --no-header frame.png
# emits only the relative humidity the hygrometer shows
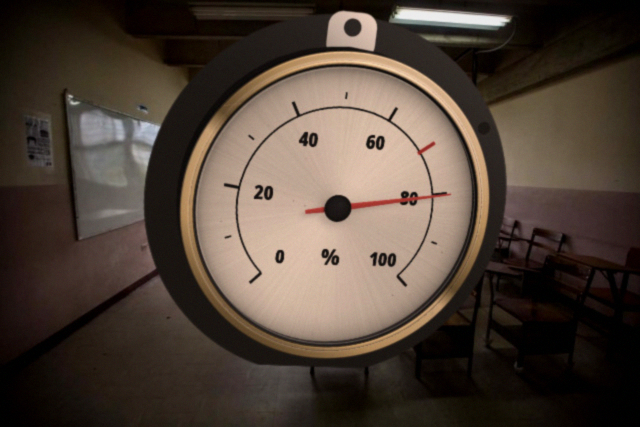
80 %
